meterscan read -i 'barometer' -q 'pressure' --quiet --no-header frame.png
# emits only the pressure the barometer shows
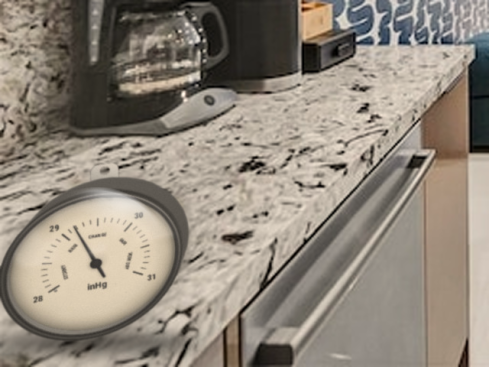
29.2 inHg
